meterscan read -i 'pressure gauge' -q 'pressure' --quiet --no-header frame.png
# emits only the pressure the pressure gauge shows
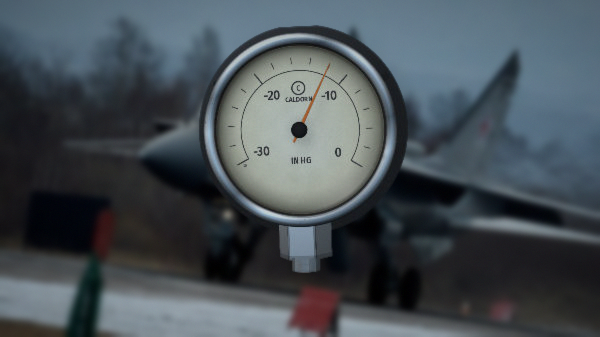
-12 inHg
